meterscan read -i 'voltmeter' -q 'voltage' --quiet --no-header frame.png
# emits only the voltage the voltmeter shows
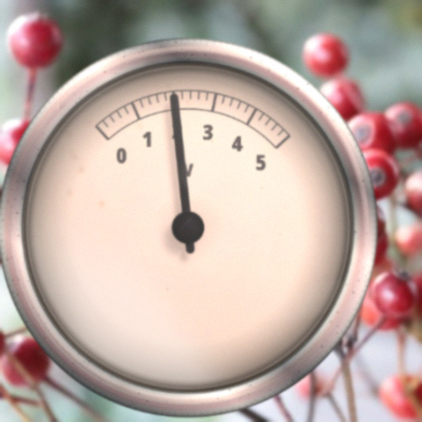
2 V
